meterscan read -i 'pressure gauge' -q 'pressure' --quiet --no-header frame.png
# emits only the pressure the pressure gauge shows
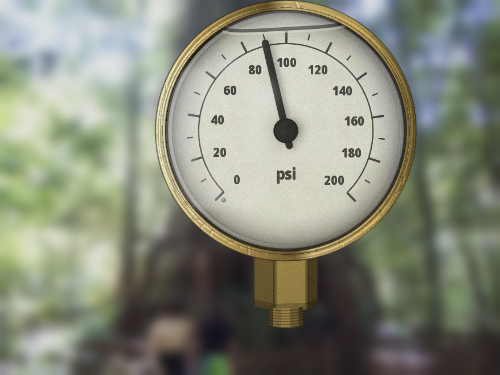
90 psi
